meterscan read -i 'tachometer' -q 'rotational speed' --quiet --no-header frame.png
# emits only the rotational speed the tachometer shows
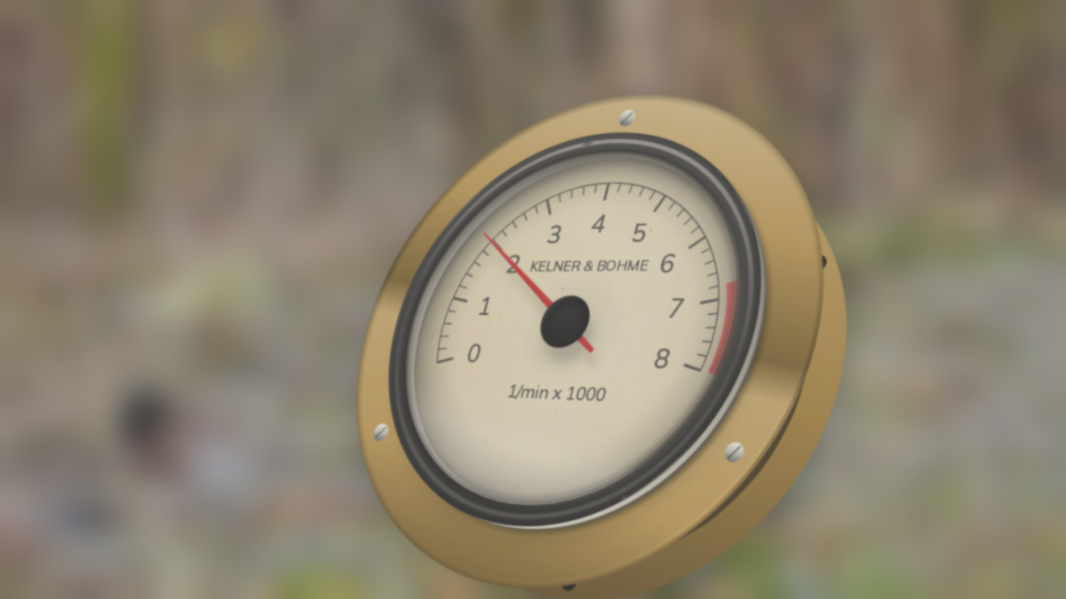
2000 rpm
